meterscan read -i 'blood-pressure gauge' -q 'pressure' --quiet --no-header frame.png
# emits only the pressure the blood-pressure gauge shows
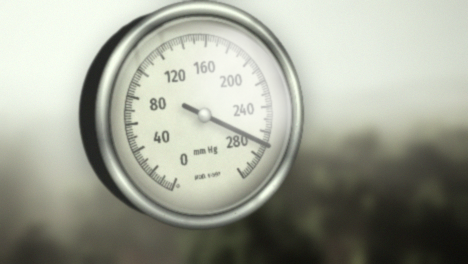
270 mmHg
